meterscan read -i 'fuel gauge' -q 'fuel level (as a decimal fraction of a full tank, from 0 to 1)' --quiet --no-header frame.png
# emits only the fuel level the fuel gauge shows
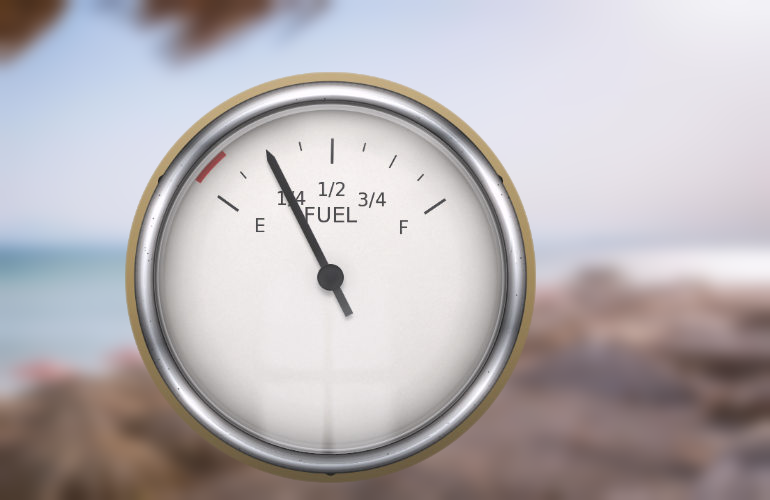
0.25
